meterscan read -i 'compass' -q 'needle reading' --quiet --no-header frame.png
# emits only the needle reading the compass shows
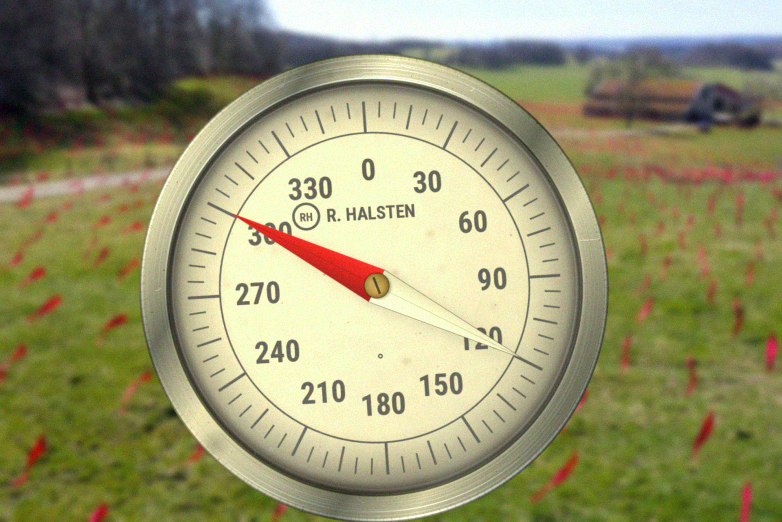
300 °
